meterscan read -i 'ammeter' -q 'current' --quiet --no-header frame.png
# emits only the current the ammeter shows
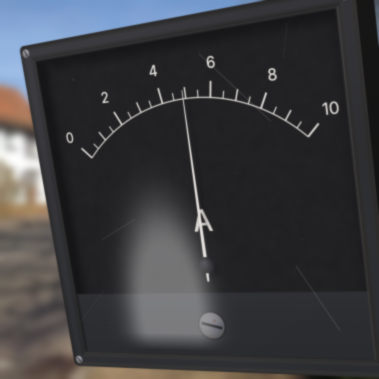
5 A
